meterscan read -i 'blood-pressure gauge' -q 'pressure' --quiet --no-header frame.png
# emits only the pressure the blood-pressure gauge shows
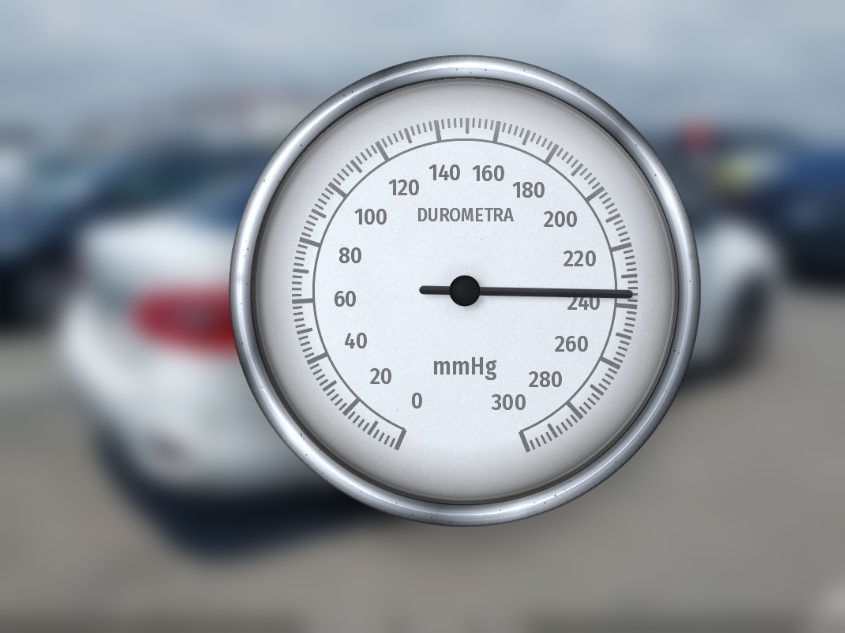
236 mmHg
